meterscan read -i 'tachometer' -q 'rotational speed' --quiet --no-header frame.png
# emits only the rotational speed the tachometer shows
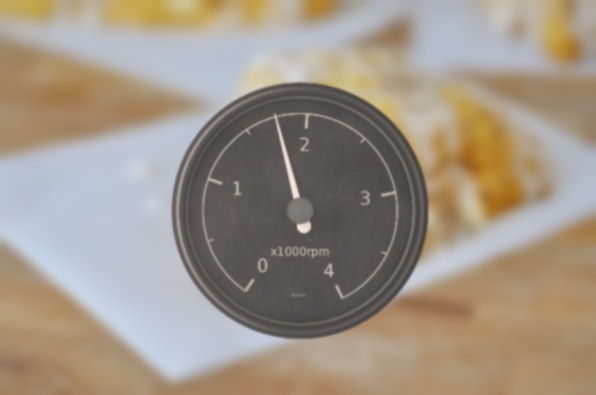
1750 rpm
